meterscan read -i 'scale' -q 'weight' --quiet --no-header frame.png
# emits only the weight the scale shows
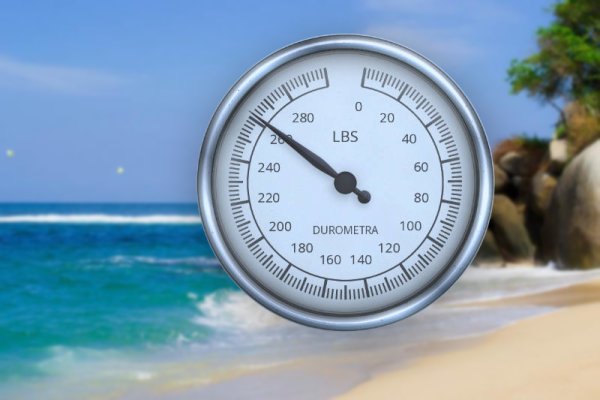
262 lb
